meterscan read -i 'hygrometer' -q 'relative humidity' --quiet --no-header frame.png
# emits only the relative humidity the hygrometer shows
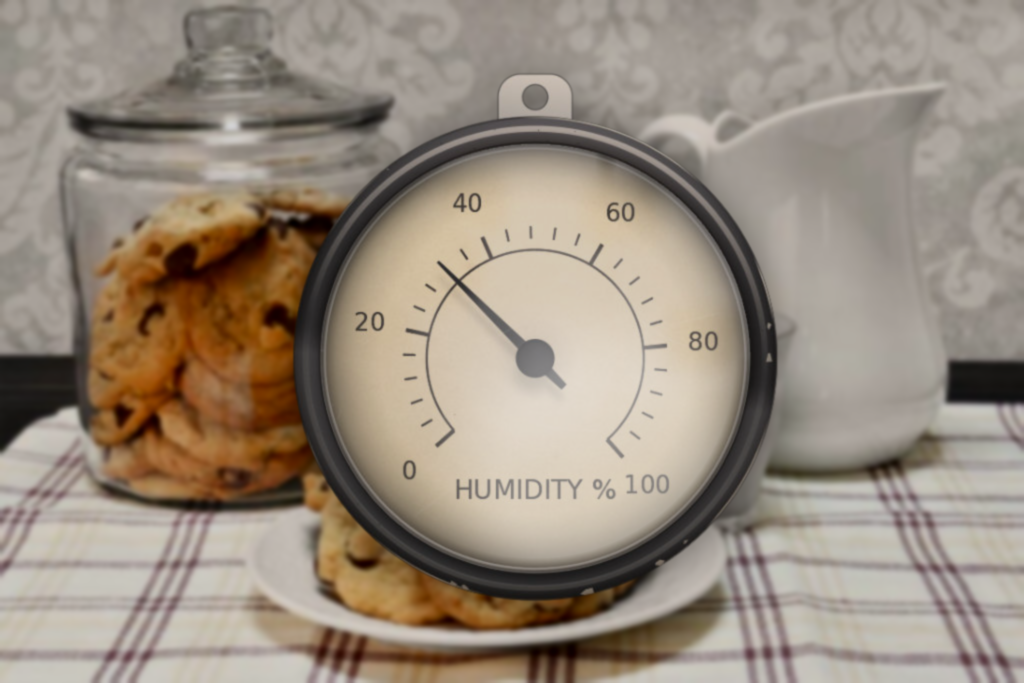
32 %
